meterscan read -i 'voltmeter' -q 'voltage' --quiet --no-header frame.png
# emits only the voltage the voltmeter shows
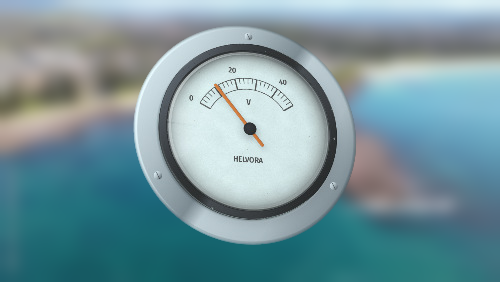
10 V
